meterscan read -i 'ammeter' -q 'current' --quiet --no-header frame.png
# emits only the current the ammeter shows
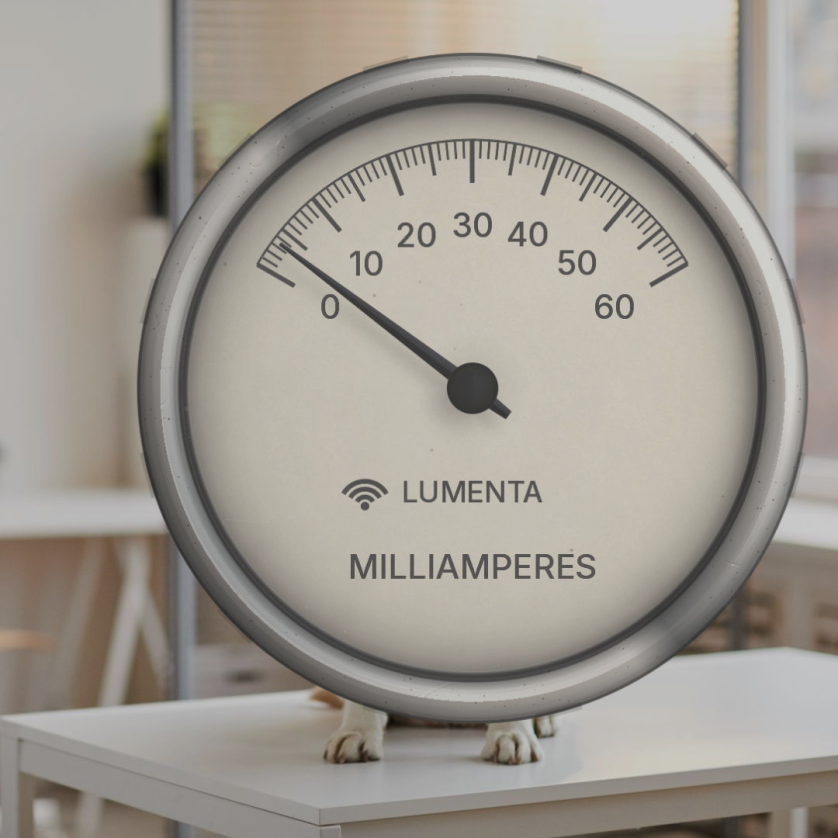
3.5 mA
